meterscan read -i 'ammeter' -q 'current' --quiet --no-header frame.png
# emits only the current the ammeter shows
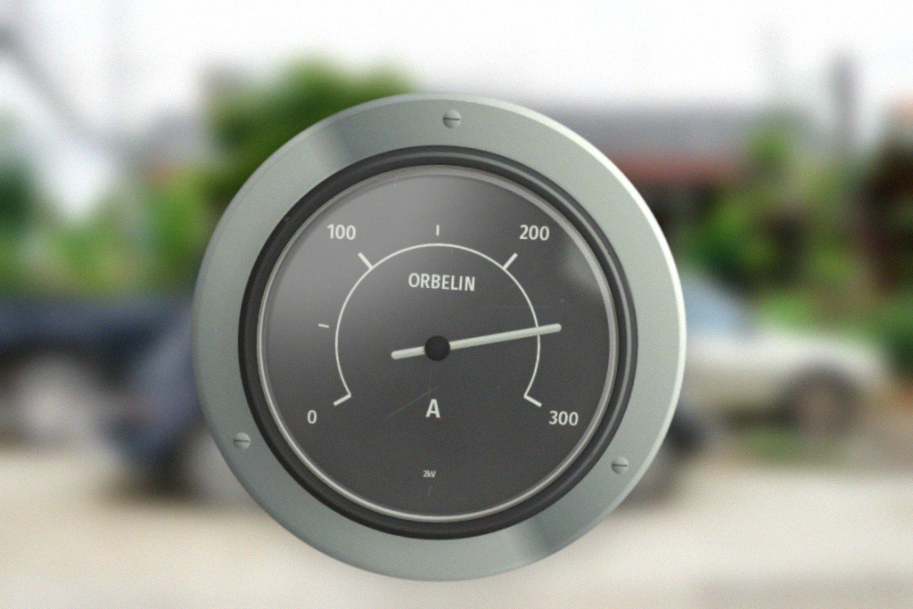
250 A
